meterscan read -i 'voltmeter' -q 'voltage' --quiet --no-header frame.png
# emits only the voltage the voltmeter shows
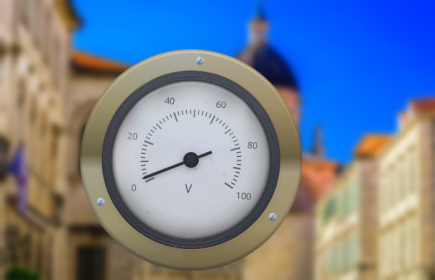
2 V
